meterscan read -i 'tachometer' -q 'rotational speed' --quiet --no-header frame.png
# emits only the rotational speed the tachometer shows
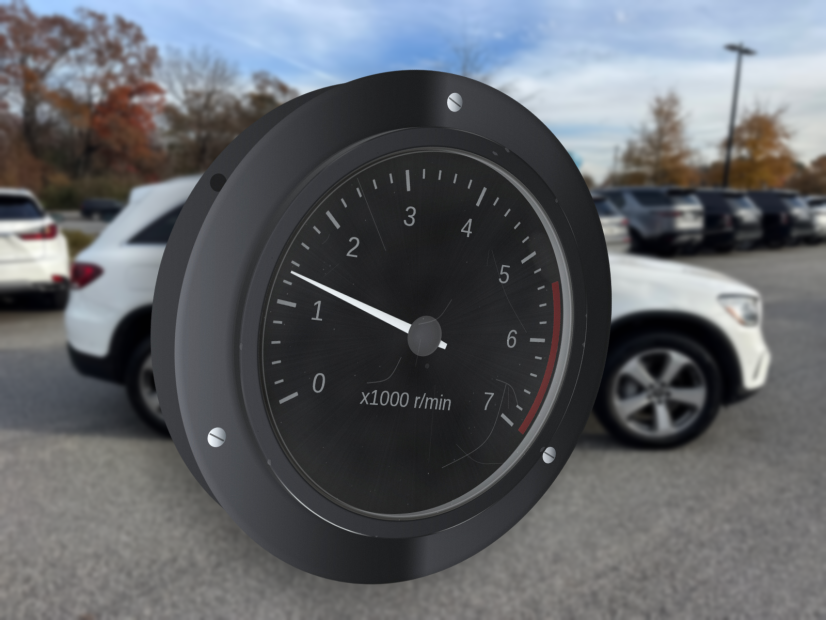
1300 rpm
